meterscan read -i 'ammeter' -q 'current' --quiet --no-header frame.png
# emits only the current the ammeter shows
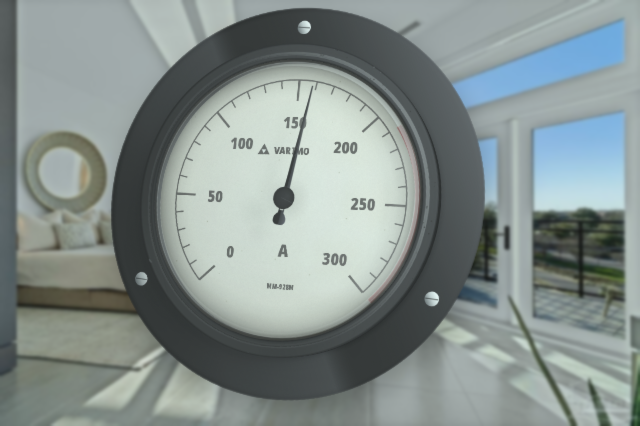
160 A
